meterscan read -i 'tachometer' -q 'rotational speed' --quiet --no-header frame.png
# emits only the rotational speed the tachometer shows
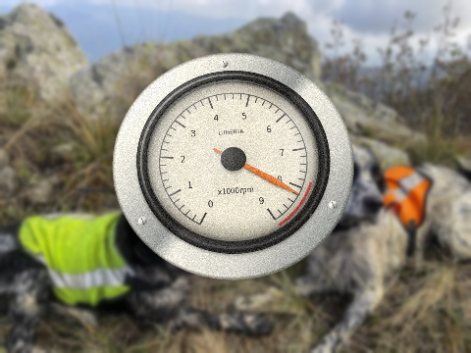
8200 rpm
